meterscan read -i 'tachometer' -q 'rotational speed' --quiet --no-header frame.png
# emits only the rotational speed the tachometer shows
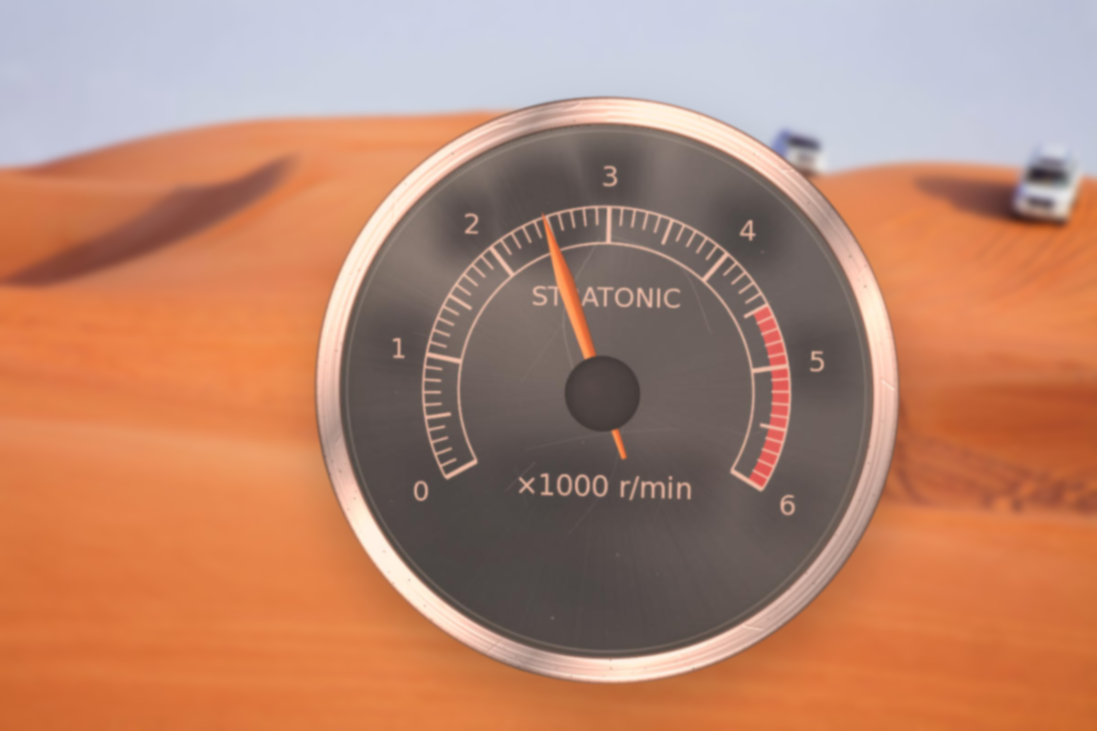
2500 rpm
